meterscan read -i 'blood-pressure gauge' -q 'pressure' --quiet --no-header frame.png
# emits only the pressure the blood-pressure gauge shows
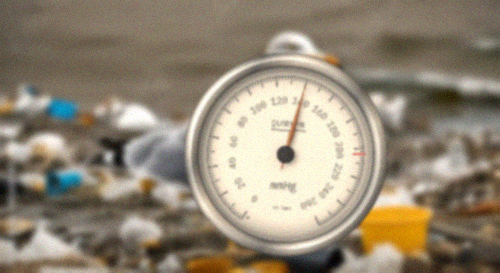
140 mmHg
